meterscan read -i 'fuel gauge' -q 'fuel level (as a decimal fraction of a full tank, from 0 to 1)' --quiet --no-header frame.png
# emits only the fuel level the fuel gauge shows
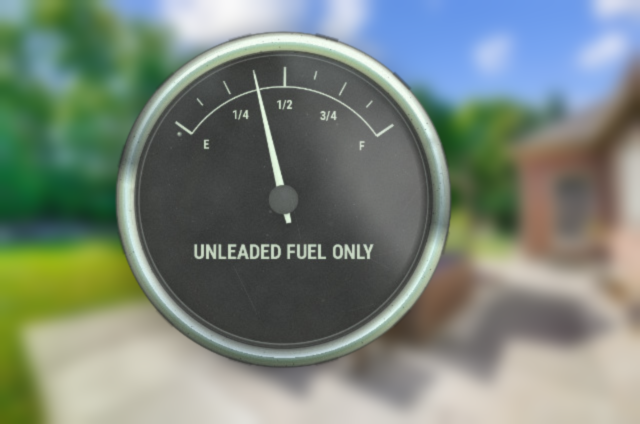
0.375
